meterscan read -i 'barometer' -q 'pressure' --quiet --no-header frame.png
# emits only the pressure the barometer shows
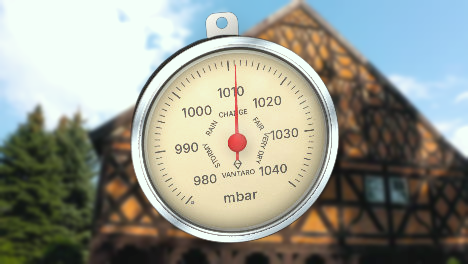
1011 mbar
